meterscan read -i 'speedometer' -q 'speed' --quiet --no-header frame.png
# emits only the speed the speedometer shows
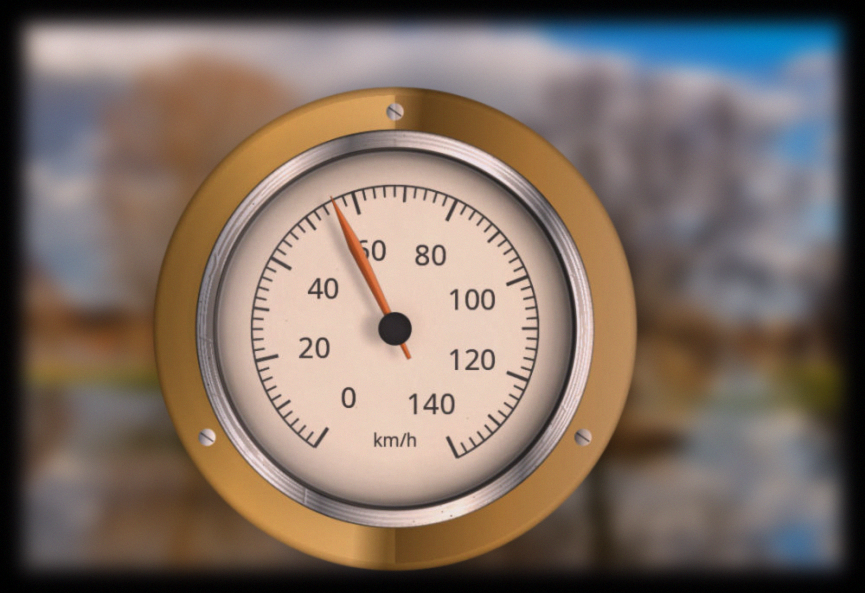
56 km/h
